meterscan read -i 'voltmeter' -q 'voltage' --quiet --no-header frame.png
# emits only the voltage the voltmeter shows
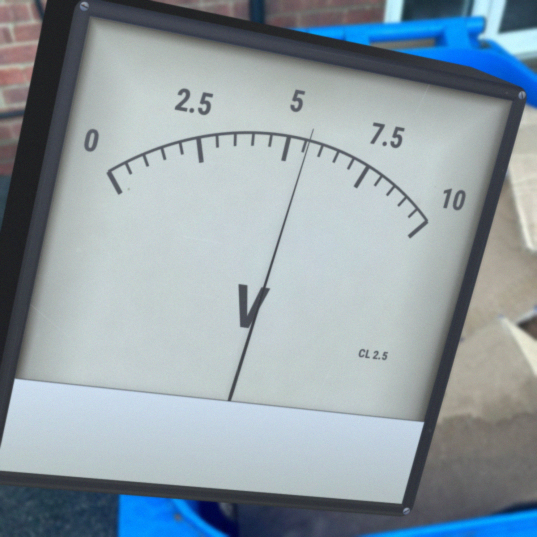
5.5 V
